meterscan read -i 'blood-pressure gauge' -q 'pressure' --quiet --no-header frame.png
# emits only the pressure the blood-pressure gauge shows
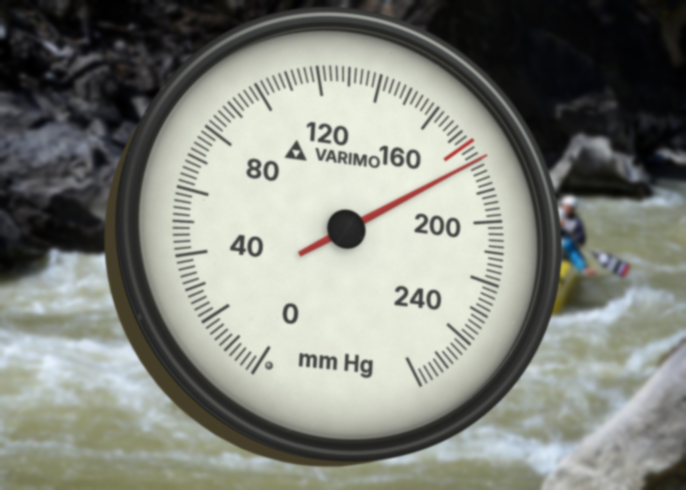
180 mmHg
